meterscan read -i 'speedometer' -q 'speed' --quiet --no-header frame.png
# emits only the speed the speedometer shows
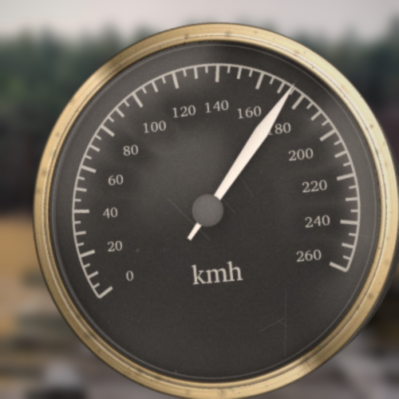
175 km/h
